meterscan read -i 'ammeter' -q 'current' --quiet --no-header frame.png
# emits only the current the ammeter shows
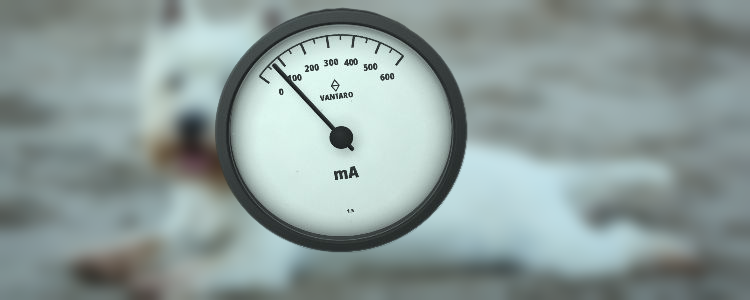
75 mA
